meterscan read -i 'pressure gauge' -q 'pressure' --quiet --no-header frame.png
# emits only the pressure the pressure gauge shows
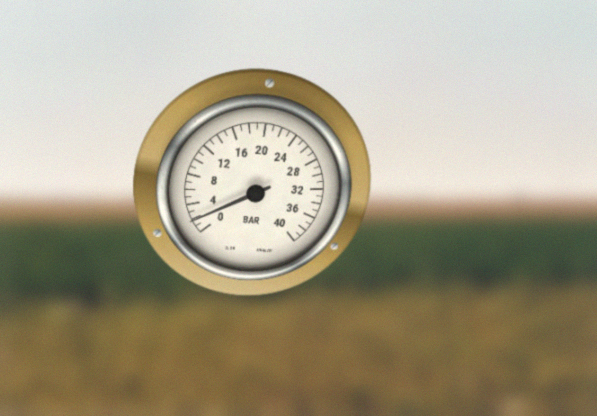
2 bar
